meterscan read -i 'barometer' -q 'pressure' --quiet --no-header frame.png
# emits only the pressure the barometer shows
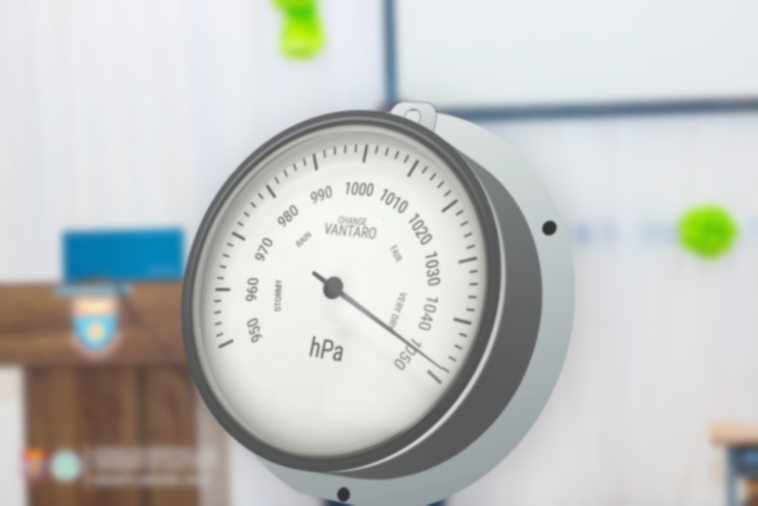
1048 hPa
